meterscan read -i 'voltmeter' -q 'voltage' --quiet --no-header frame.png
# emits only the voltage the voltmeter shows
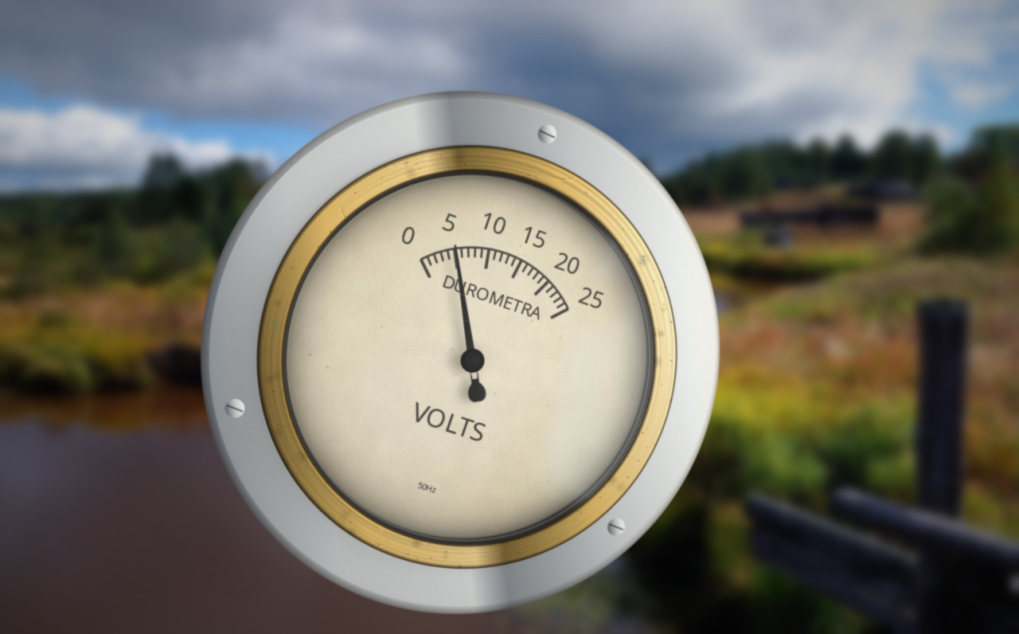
5 V
